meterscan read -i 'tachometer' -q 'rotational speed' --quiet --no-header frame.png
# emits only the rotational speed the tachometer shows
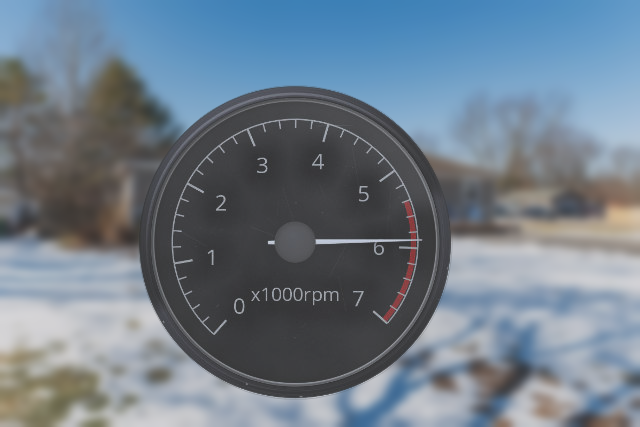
5900 rpm
